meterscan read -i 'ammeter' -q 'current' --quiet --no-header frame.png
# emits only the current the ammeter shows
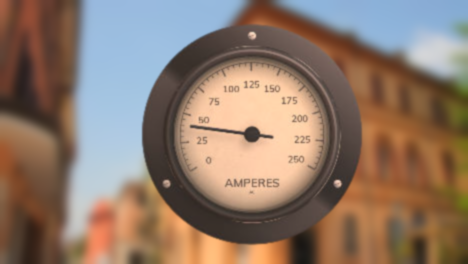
40 A
